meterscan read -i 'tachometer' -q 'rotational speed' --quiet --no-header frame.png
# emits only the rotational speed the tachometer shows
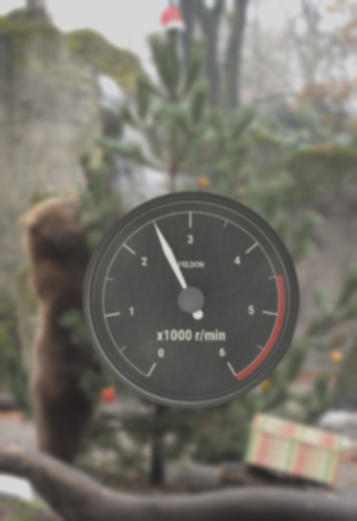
2500 rpm
